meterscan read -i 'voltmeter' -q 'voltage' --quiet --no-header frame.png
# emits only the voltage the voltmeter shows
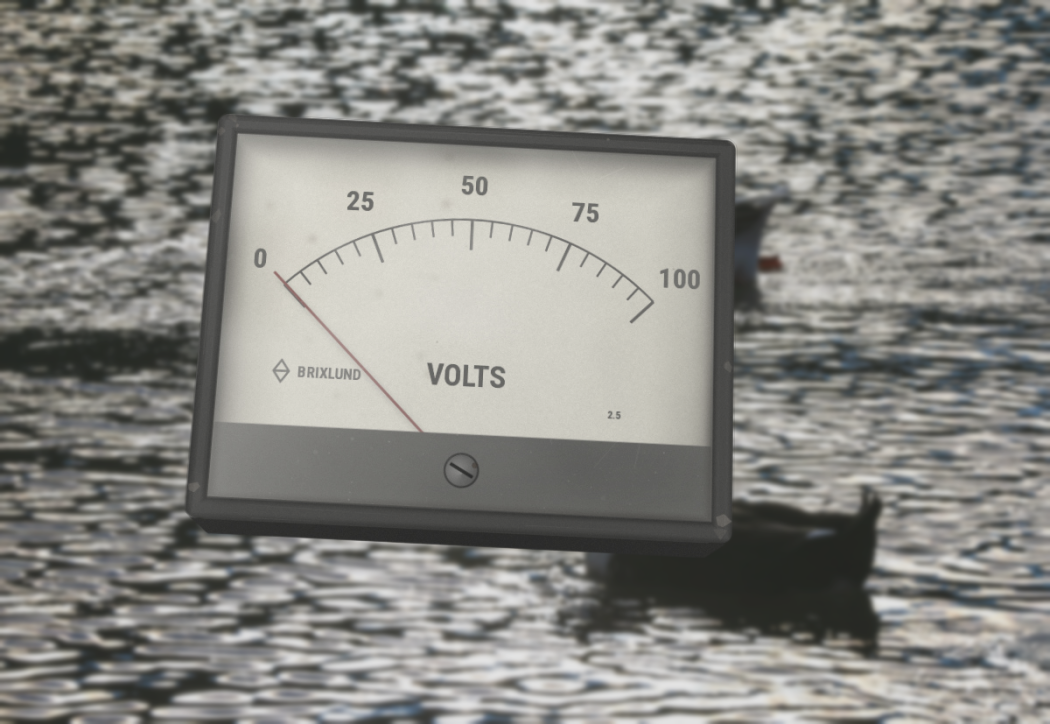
0 V
